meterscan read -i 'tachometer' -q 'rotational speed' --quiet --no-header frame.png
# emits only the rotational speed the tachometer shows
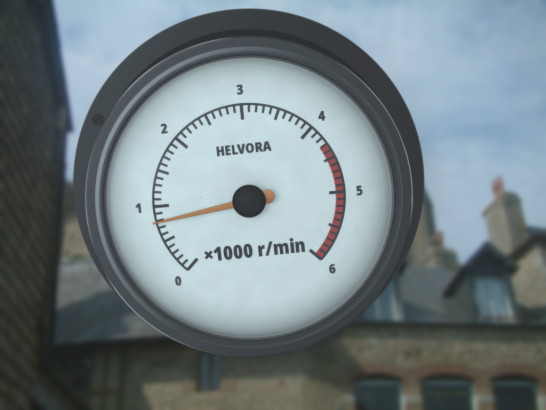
800 rpm
